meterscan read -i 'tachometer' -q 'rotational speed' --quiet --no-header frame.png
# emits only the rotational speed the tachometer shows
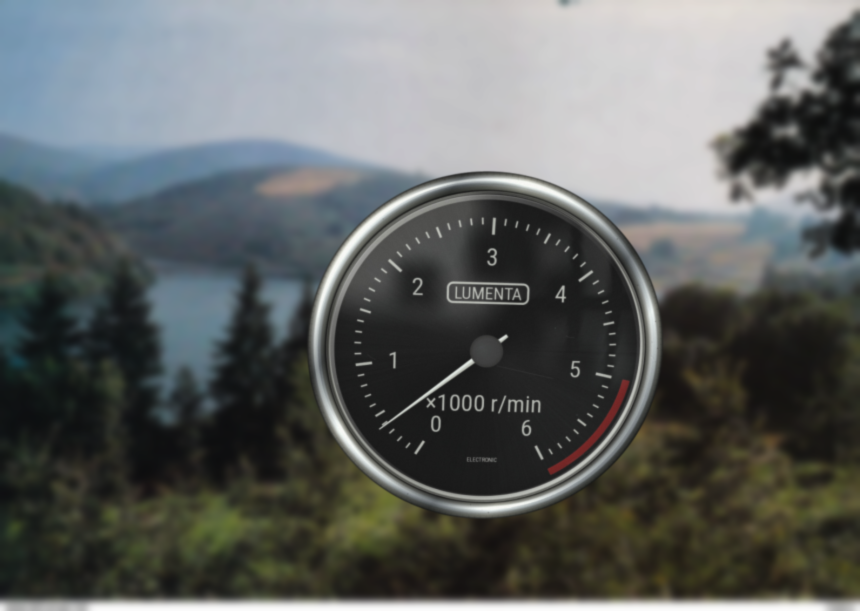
400 rpm
